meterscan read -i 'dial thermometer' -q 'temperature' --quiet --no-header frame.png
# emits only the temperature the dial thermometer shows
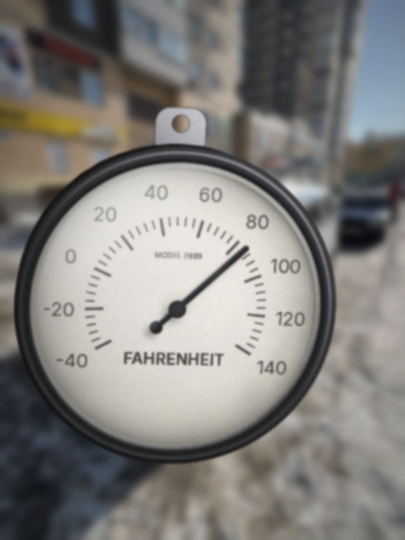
84 °F
